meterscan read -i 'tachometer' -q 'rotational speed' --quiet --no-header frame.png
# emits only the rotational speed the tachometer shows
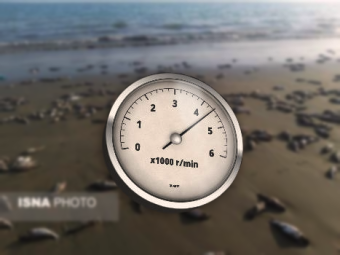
4400 rpm
